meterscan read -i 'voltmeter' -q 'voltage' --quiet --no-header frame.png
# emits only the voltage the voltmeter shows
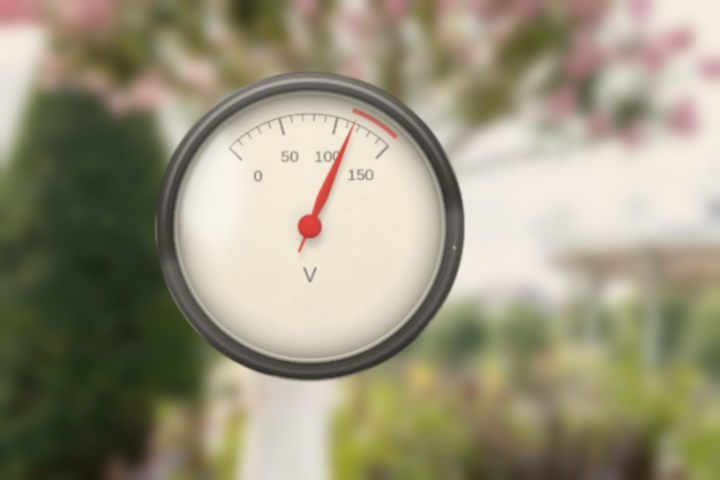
115 V
